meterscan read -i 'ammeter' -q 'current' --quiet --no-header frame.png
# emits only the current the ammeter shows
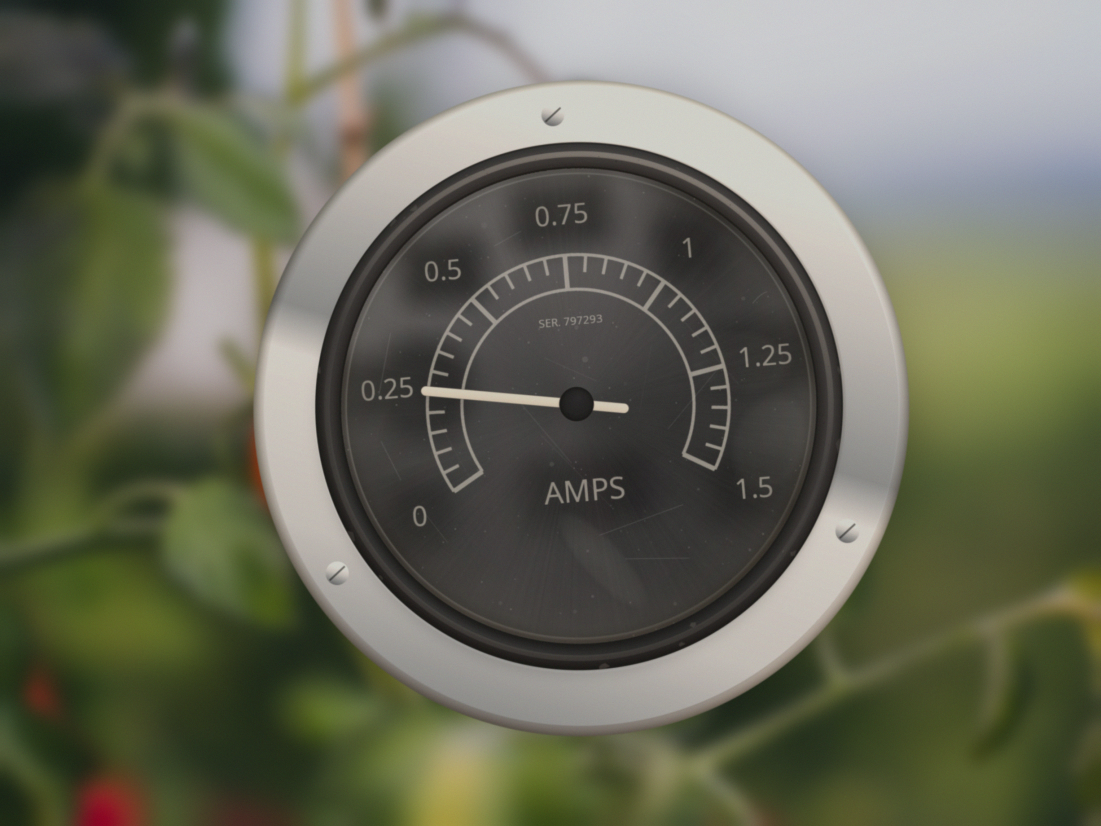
0.25 A
